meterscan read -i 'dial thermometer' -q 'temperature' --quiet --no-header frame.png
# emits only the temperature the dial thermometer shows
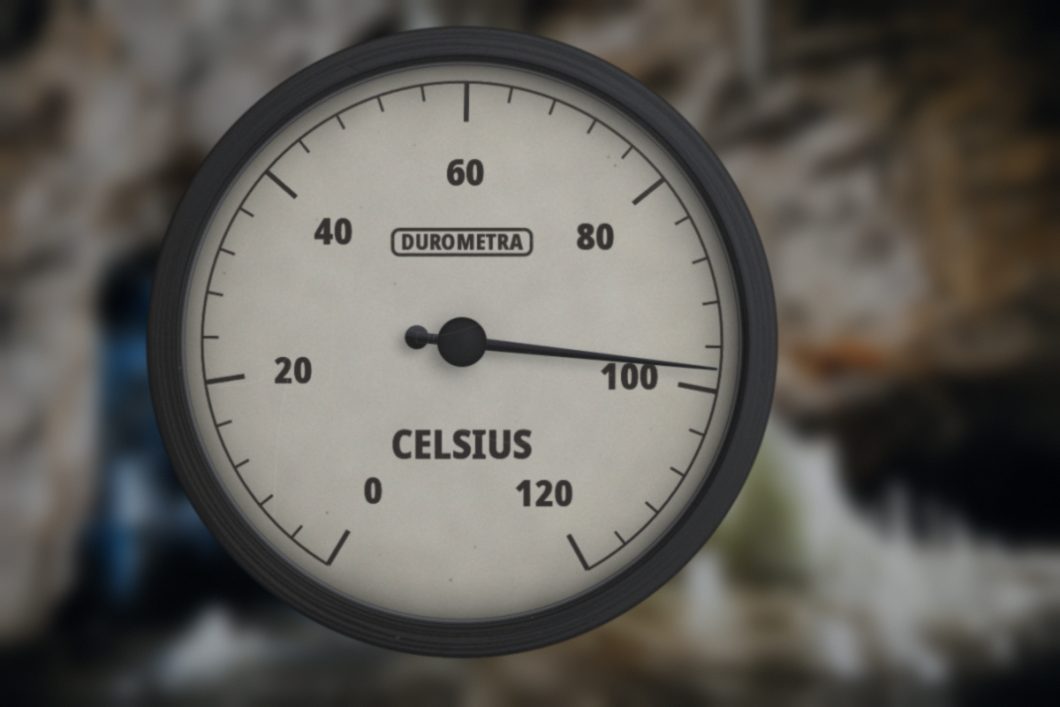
98 °C
